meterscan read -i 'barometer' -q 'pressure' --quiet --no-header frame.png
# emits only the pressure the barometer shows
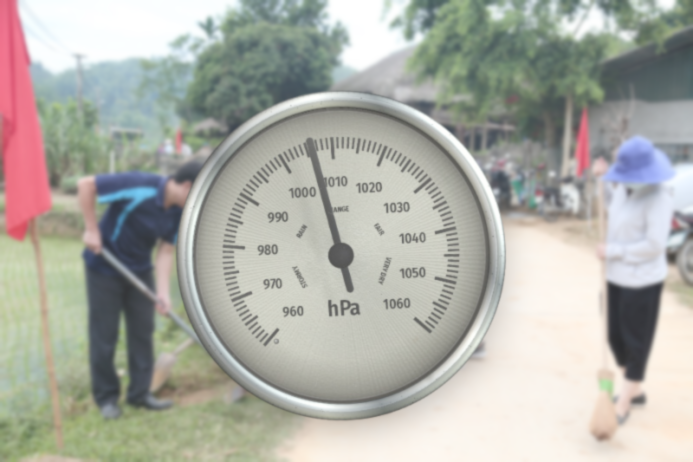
1006 hPa
